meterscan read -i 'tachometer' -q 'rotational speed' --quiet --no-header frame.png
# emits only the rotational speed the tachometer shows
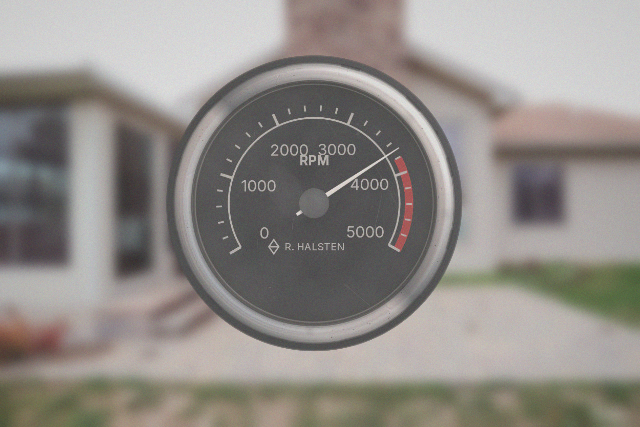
3700 rpm
